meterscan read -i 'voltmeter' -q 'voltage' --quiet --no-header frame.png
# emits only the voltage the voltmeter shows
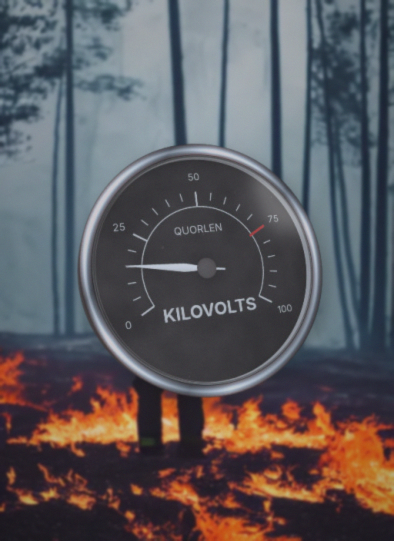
15 kV
